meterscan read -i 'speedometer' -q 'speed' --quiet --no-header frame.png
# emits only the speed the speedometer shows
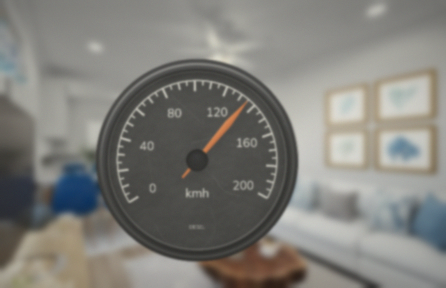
135 km/h
